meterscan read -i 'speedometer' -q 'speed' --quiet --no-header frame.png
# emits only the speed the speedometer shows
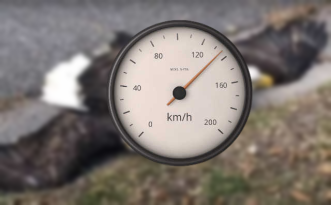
135 km/h
